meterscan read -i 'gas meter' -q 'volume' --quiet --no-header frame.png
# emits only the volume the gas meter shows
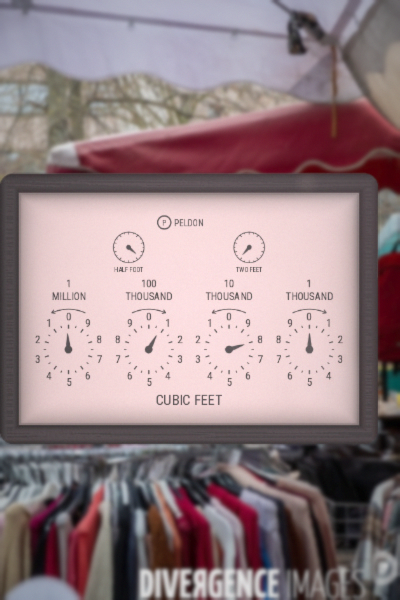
8000 ft³
